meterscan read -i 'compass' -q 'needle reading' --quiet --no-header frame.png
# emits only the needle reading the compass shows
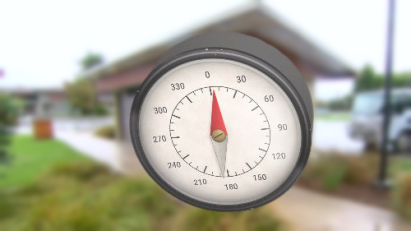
5 °
